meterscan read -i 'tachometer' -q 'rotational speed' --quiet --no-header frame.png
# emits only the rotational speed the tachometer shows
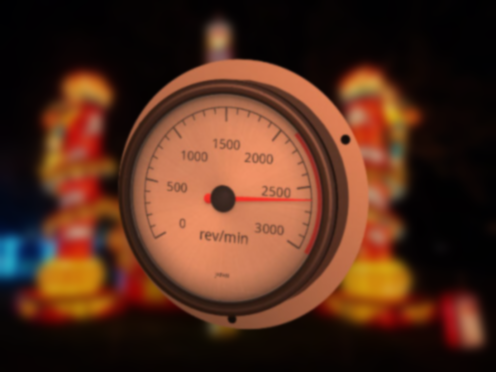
2600 rpm
